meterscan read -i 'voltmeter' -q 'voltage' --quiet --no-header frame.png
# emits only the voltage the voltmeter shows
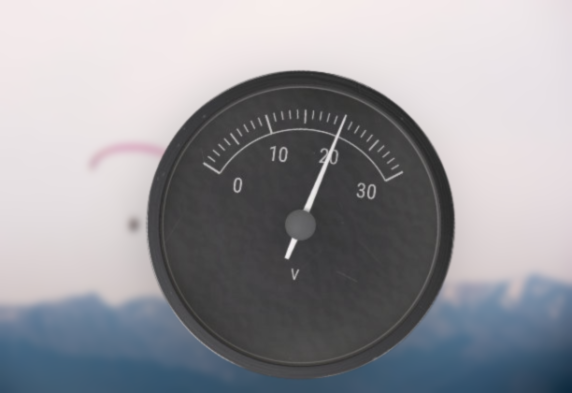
20 V
